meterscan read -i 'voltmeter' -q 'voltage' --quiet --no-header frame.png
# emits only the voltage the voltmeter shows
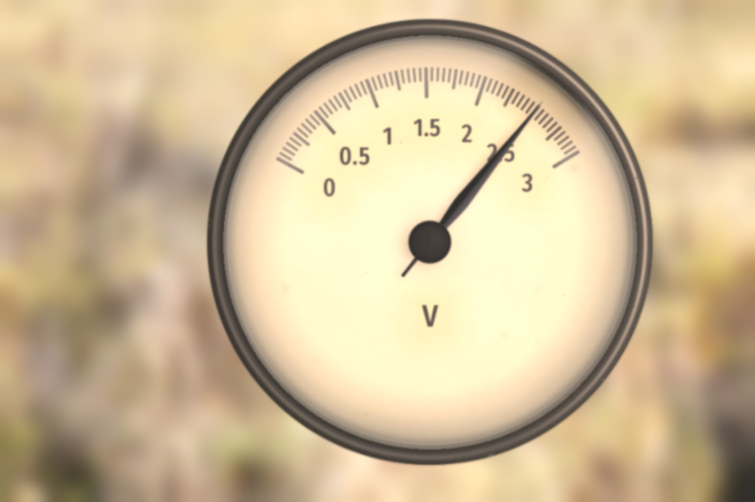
2.5 V
